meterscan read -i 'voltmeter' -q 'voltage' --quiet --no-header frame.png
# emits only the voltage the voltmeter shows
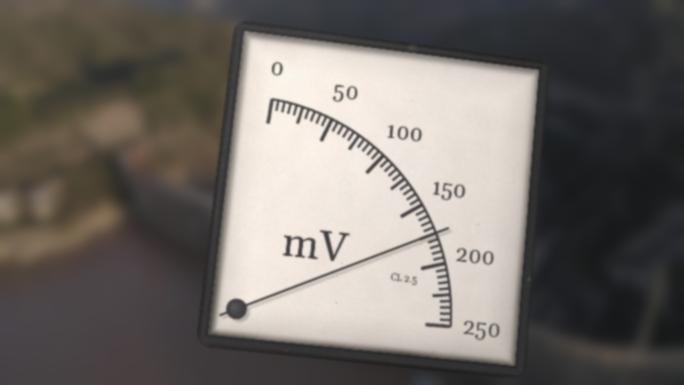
175 mV
